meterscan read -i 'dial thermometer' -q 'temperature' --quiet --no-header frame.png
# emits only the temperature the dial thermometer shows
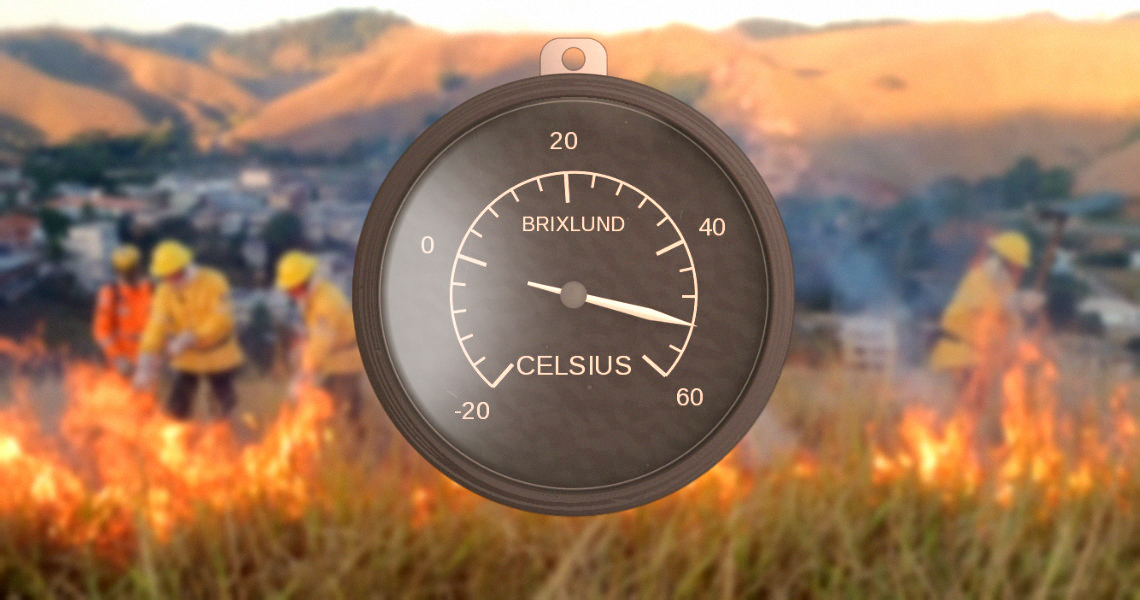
52 °C
